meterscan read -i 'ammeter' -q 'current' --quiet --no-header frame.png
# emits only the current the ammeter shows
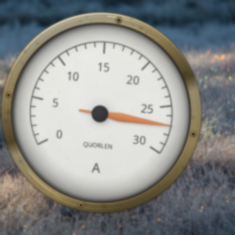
27 A
